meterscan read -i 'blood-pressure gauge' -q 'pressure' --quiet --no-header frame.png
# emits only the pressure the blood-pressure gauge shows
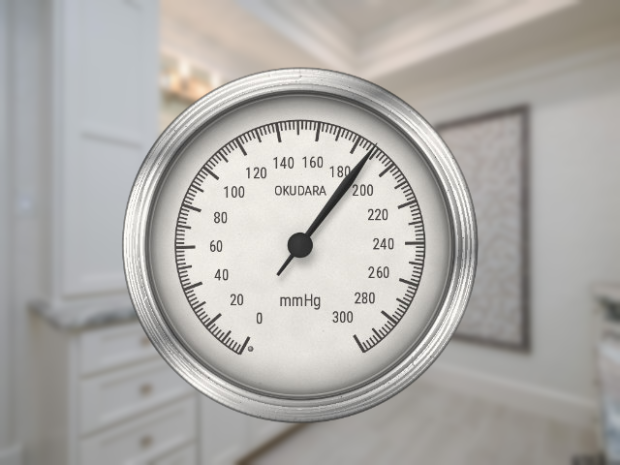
188 mmHg
